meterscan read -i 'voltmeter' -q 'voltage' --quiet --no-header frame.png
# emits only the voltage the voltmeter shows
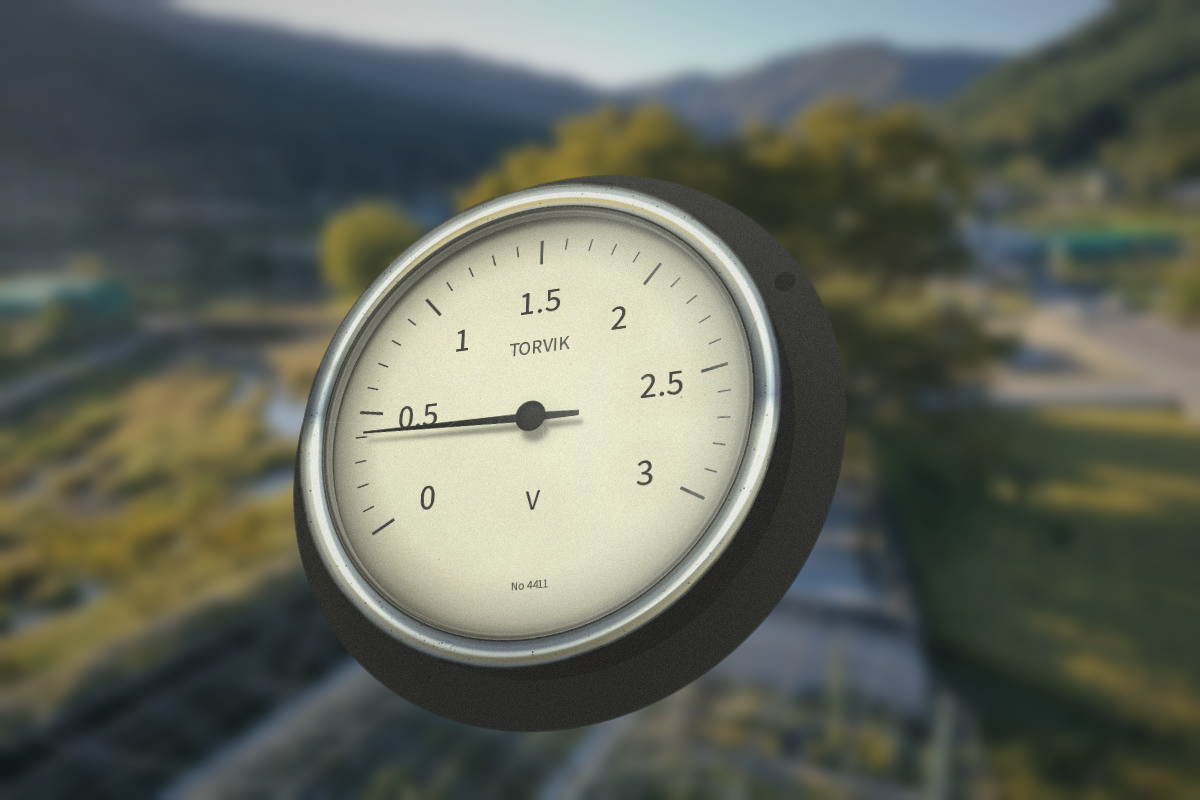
0.4 V
